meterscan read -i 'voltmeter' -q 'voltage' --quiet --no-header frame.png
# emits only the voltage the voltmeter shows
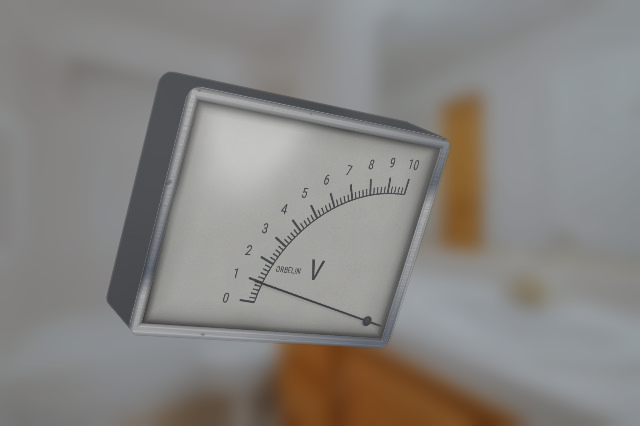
1 V
